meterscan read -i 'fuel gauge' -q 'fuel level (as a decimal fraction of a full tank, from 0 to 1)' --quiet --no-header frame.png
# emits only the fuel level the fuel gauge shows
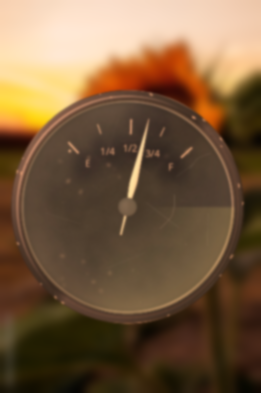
0.625
